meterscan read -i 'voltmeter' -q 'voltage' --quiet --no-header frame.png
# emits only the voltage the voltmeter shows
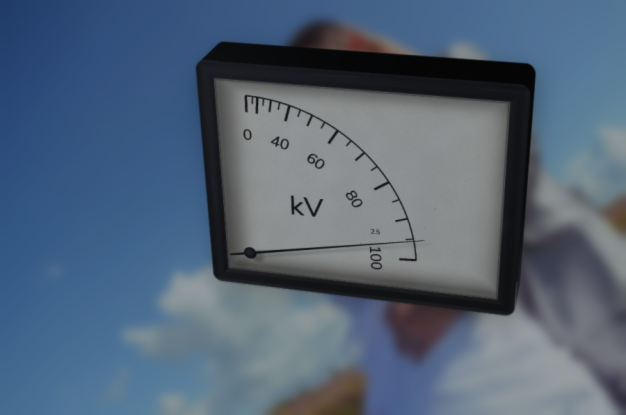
95 kV
